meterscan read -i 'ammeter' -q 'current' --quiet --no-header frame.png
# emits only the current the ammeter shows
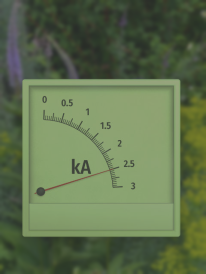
2.5 kA
